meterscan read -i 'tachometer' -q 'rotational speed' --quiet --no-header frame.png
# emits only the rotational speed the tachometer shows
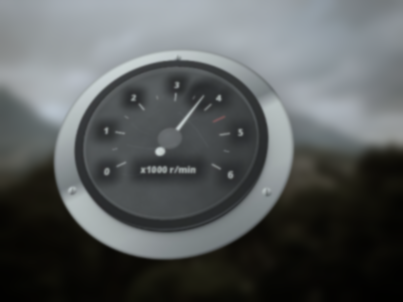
3750 rpm
